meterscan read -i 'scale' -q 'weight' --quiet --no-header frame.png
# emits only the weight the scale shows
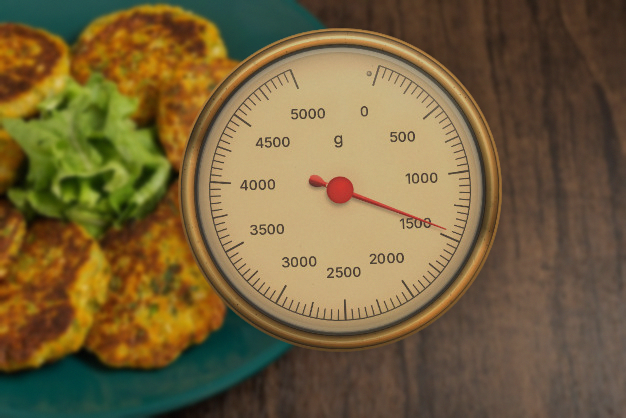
1450 g
